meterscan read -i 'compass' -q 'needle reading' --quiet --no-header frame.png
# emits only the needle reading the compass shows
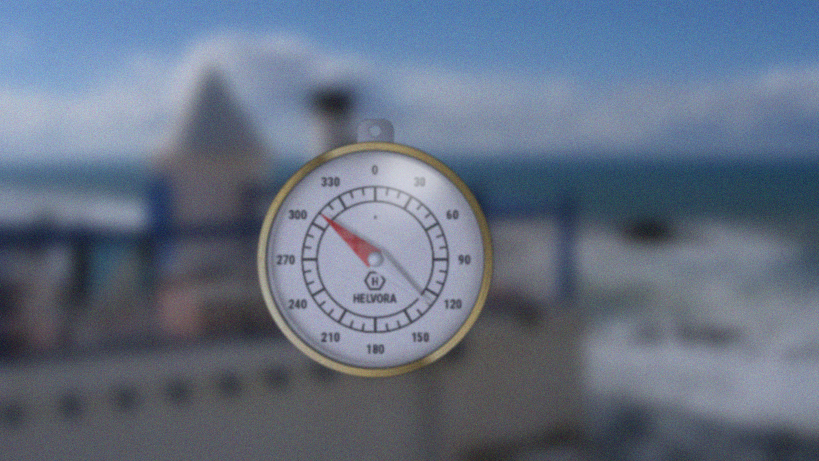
310 °
